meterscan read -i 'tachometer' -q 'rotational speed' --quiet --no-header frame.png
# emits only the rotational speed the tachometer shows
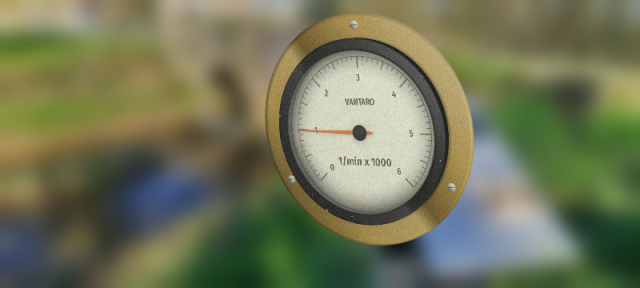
1000 rpm
